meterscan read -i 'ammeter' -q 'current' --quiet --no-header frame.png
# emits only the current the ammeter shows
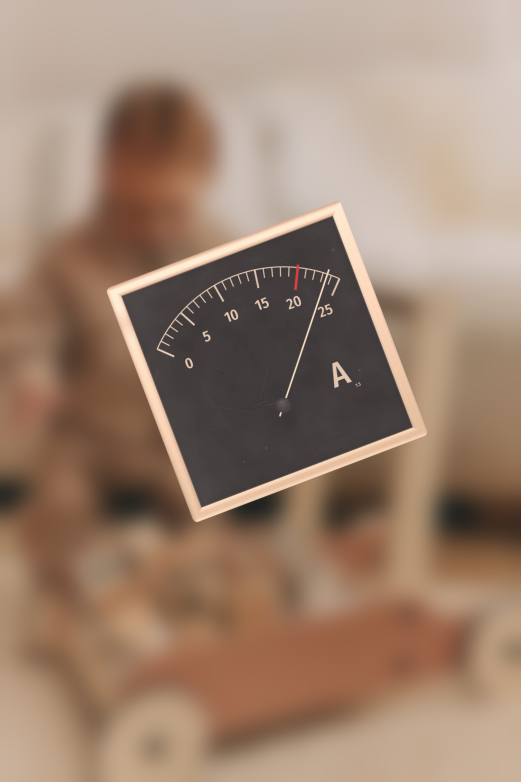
23.5 A
